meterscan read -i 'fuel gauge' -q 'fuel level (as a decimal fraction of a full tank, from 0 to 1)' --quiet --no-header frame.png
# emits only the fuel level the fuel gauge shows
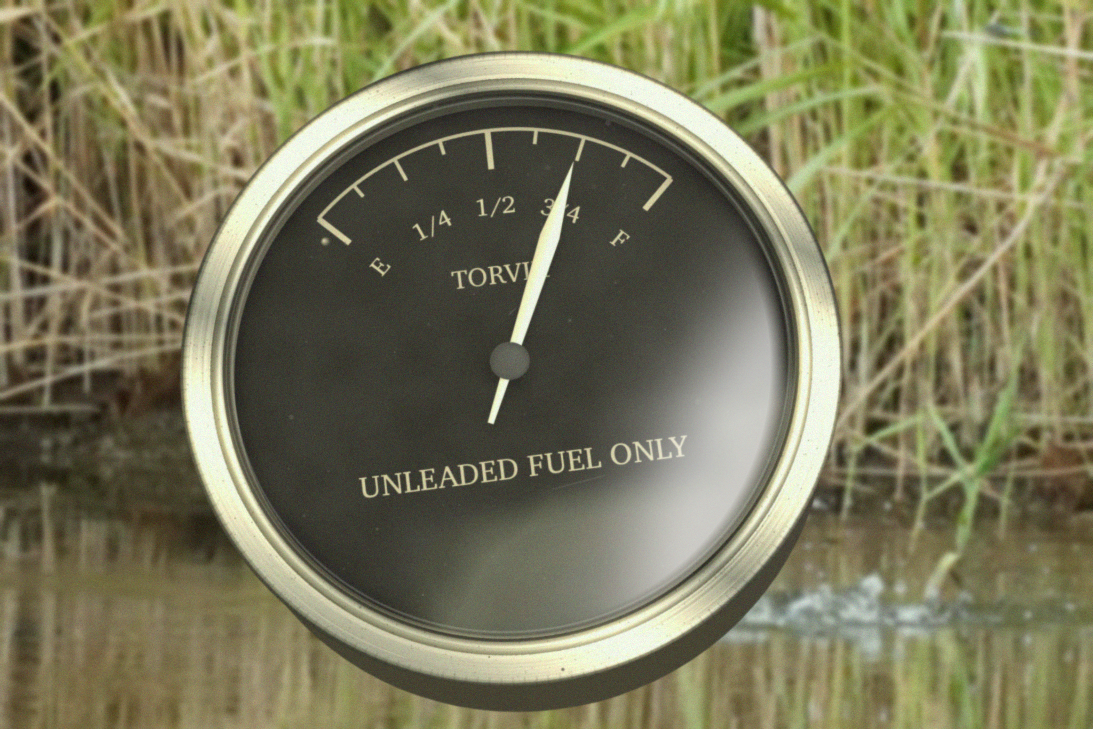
0.75
